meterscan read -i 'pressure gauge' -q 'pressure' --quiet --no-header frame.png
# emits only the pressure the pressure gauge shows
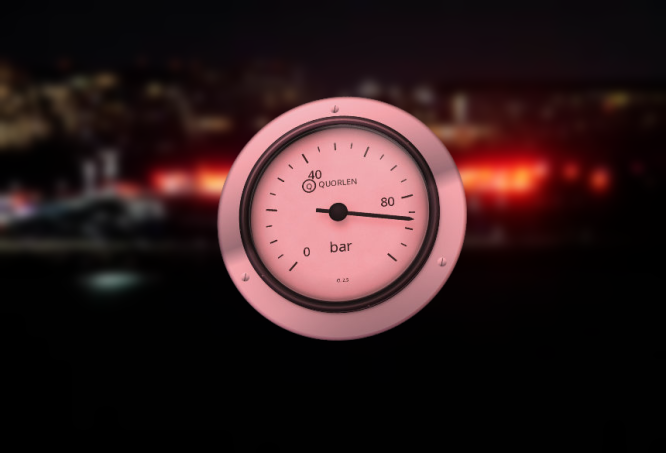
87.5 bar
